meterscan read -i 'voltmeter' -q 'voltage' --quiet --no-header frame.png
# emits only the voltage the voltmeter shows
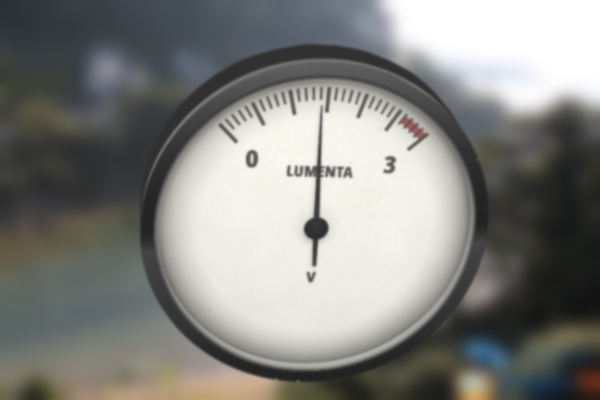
1.4 V
